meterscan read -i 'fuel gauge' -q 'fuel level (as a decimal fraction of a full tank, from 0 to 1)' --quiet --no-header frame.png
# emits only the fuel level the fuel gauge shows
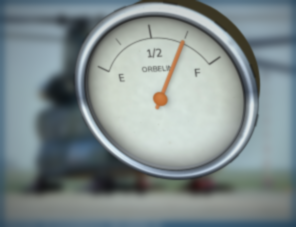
0.75
